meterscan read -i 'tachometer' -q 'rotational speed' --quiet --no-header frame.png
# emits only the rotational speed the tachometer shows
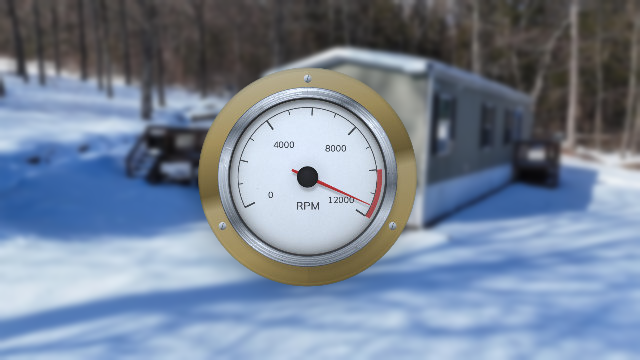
11500 rpm
